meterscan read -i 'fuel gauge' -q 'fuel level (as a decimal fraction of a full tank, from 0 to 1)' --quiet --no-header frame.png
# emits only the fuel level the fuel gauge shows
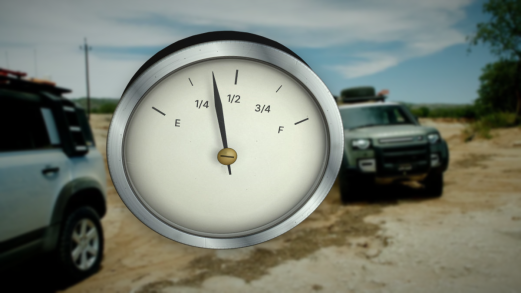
0.375
